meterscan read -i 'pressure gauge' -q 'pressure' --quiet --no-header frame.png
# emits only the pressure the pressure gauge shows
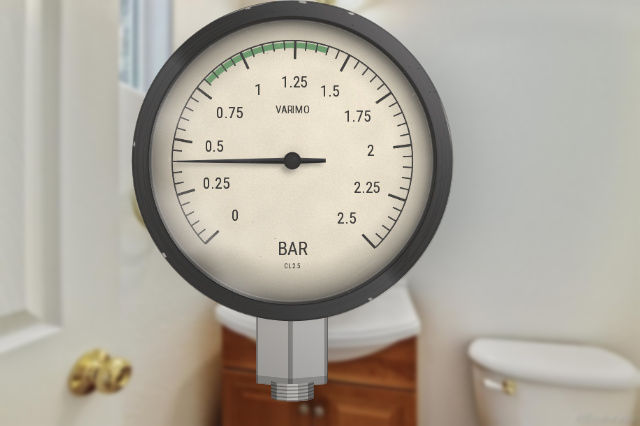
0.4 bar
